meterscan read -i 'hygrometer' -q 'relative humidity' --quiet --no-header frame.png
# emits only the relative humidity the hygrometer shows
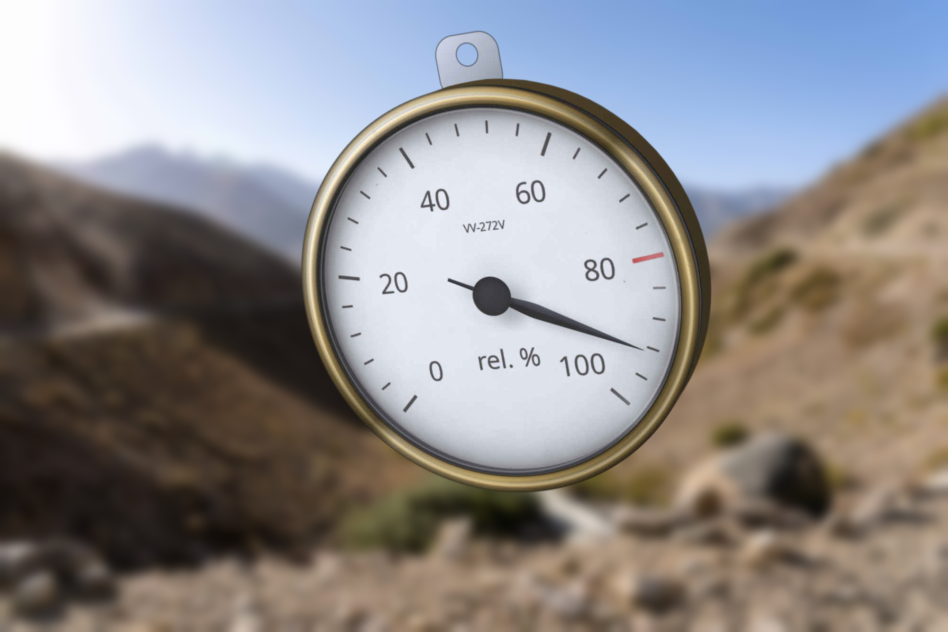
92 %
